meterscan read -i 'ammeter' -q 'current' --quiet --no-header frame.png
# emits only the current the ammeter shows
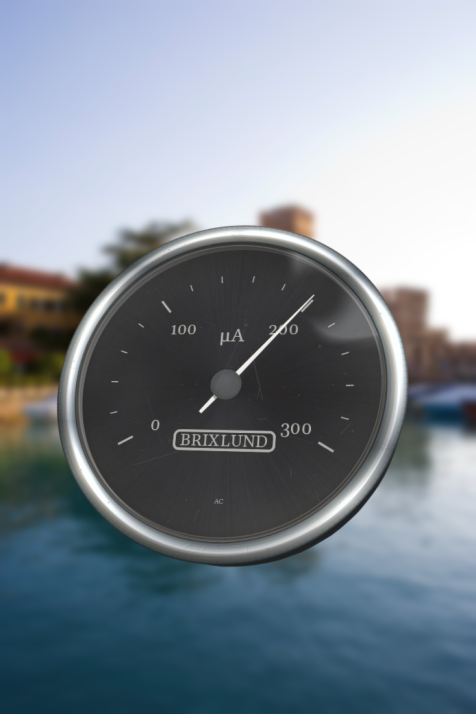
200 µA
